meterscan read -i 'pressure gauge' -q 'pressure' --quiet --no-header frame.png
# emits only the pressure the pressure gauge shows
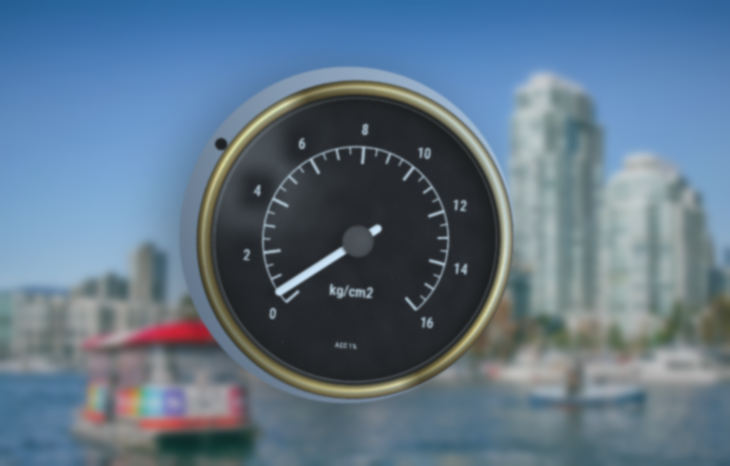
0.5 kg/cm²
